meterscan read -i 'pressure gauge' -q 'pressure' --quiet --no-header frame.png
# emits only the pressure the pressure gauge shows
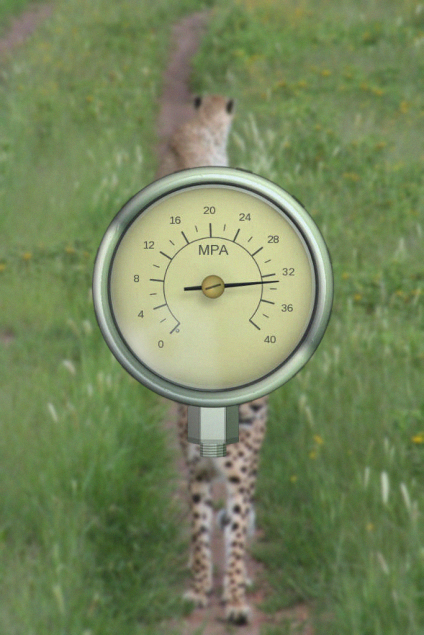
33 MPa
